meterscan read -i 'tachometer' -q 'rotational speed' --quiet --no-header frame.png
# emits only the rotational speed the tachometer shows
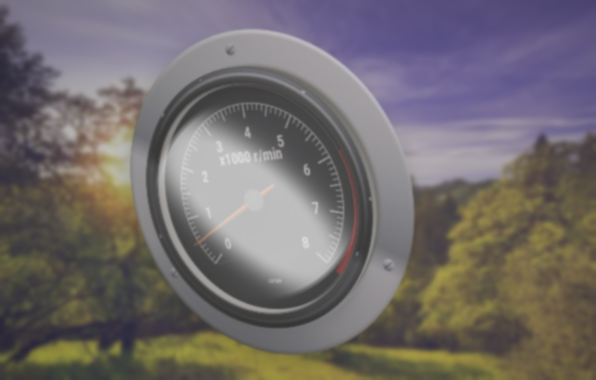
500 rpm
